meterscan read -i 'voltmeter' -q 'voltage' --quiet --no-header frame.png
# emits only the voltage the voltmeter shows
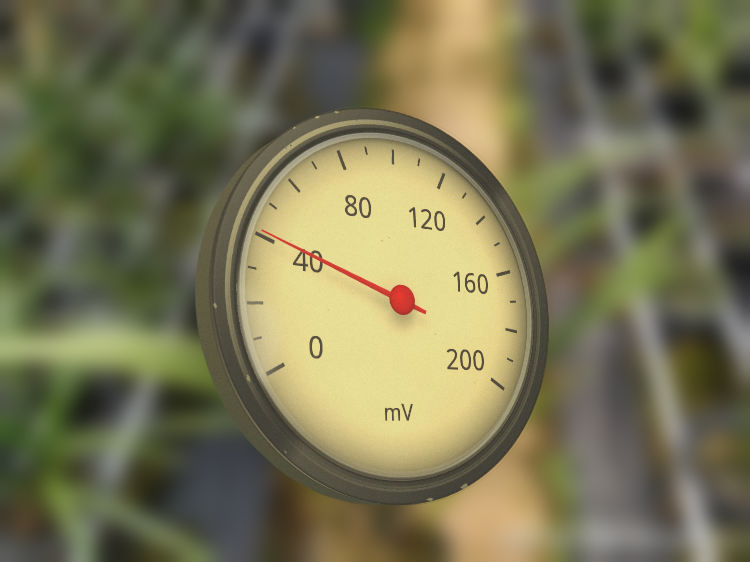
40 mV
